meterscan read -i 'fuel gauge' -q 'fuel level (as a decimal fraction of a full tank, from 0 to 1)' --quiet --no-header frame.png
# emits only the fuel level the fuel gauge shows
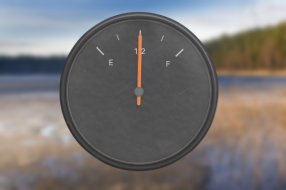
0.5
